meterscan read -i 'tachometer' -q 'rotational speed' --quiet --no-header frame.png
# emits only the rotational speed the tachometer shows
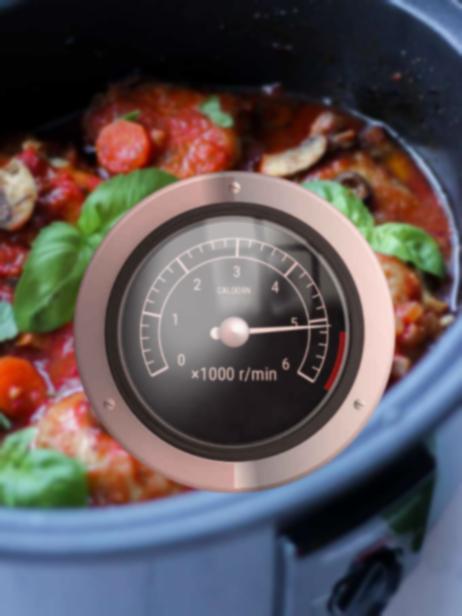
5100 rpm
